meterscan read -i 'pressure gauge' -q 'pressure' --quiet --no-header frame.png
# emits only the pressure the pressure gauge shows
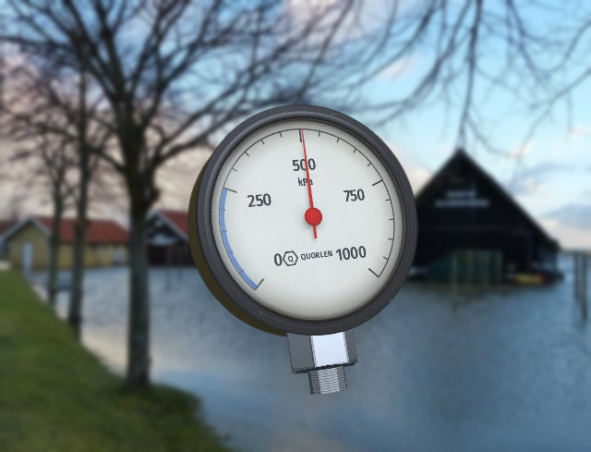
500 kPa
